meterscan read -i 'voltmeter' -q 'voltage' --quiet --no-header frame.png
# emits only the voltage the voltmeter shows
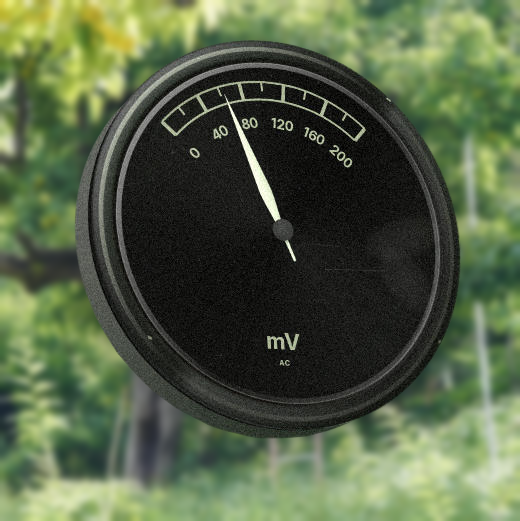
60 mV
